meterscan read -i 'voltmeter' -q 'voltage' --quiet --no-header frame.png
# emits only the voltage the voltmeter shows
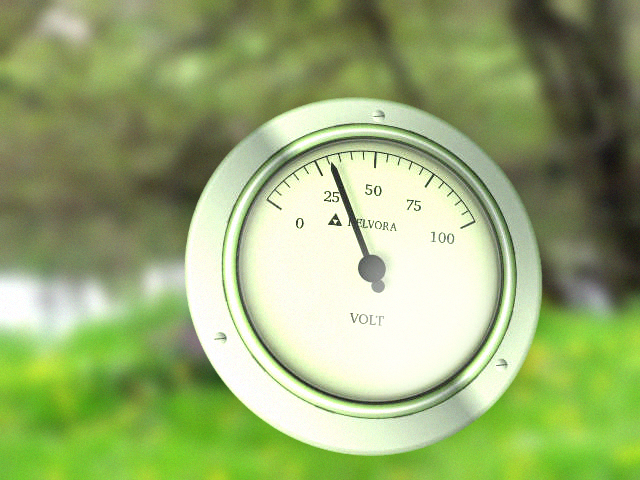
30 V
